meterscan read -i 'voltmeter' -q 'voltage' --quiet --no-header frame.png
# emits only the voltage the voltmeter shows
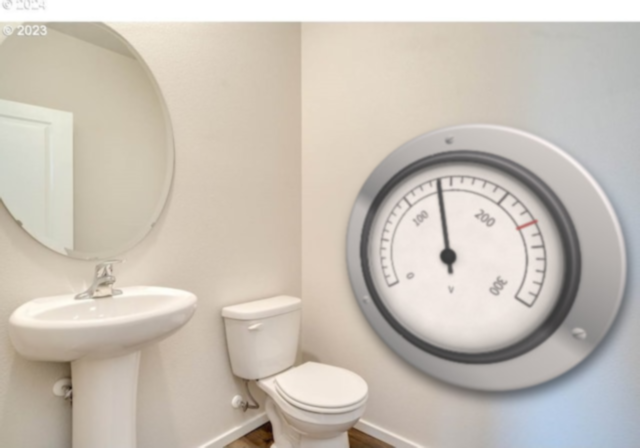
140 V
